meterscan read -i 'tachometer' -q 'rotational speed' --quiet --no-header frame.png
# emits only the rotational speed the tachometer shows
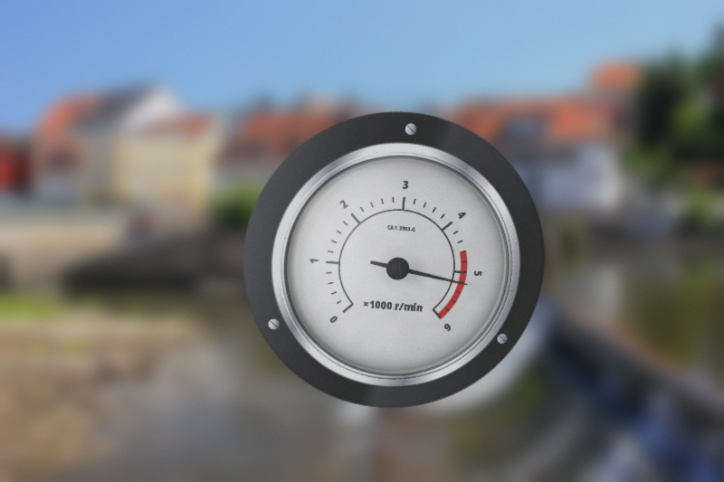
5200 rpm
